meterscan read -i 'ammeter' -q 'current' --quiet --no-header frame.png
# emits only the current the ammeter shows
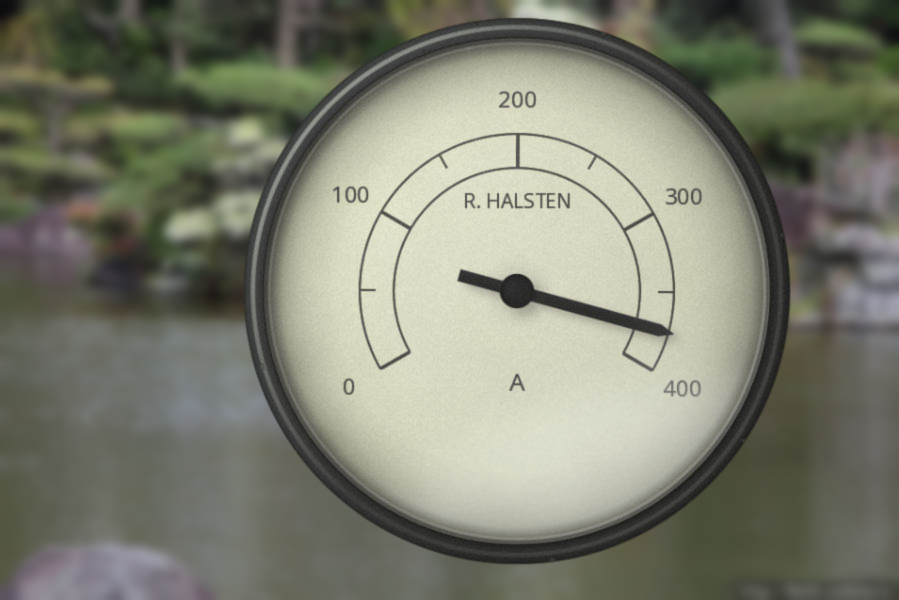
375 A
